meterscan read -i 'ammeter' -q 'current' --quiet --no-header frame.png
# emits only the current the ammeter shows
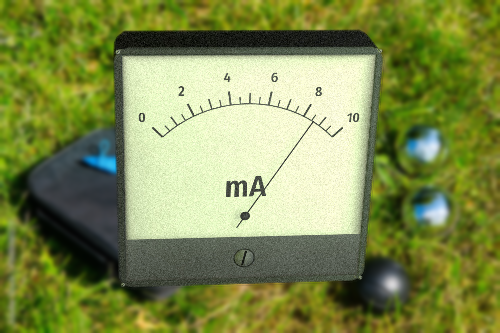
8.5 mA
